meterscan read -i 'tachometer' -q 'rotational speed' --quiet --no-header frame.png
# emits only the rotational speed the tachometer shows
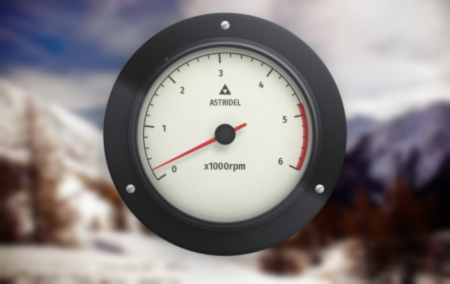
200 rpm
